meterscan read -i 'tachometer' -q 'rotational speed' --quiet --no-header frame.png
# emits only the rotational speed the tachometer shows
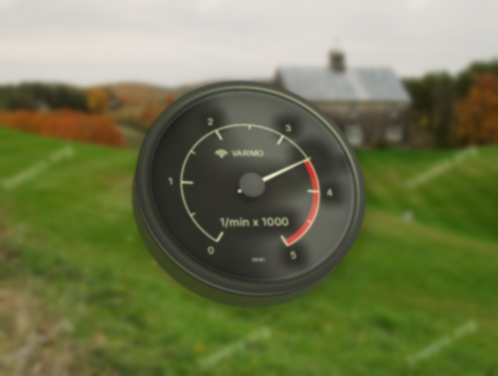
3500 rpm
